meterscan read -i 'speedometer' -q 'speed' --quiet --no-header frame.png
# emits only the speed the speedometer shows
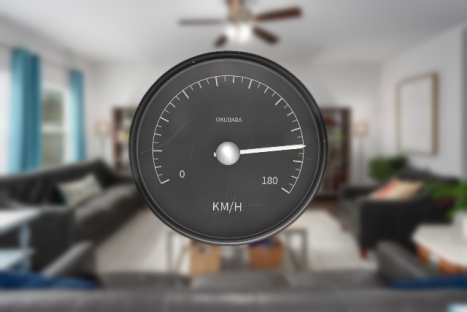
150 km/h
